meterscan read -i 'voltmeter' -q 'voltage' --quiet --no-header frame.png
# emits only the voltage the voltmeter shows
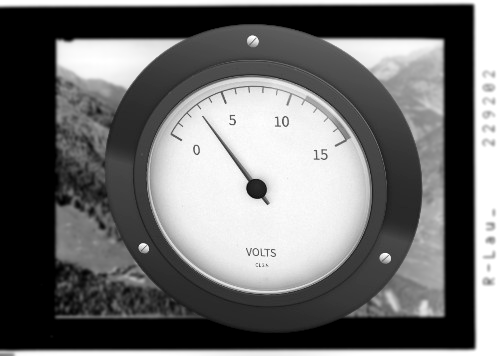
3 V
